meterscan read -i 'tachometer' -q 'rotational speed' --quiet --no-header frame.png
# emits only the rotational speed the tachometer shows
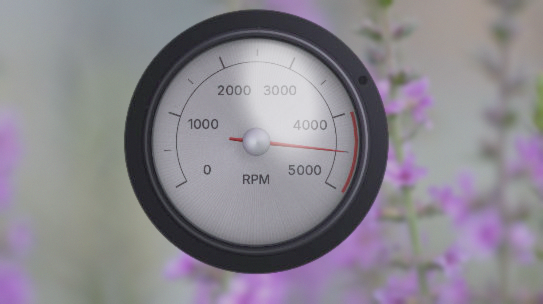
4500 rpm
